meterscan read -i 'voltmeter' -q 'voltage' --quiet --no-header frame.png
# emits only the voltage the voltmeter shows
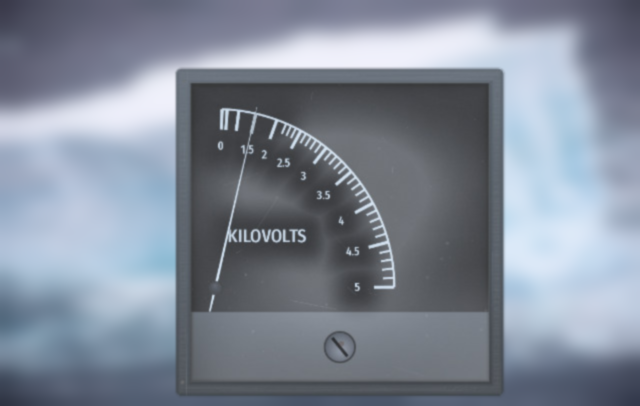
1.5 kV
